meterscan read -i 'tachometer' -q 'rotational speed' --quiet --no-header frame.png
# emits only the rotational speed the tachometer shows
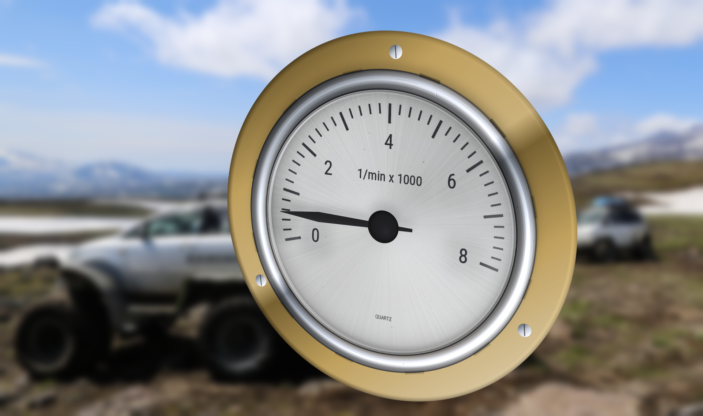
600 rpm
